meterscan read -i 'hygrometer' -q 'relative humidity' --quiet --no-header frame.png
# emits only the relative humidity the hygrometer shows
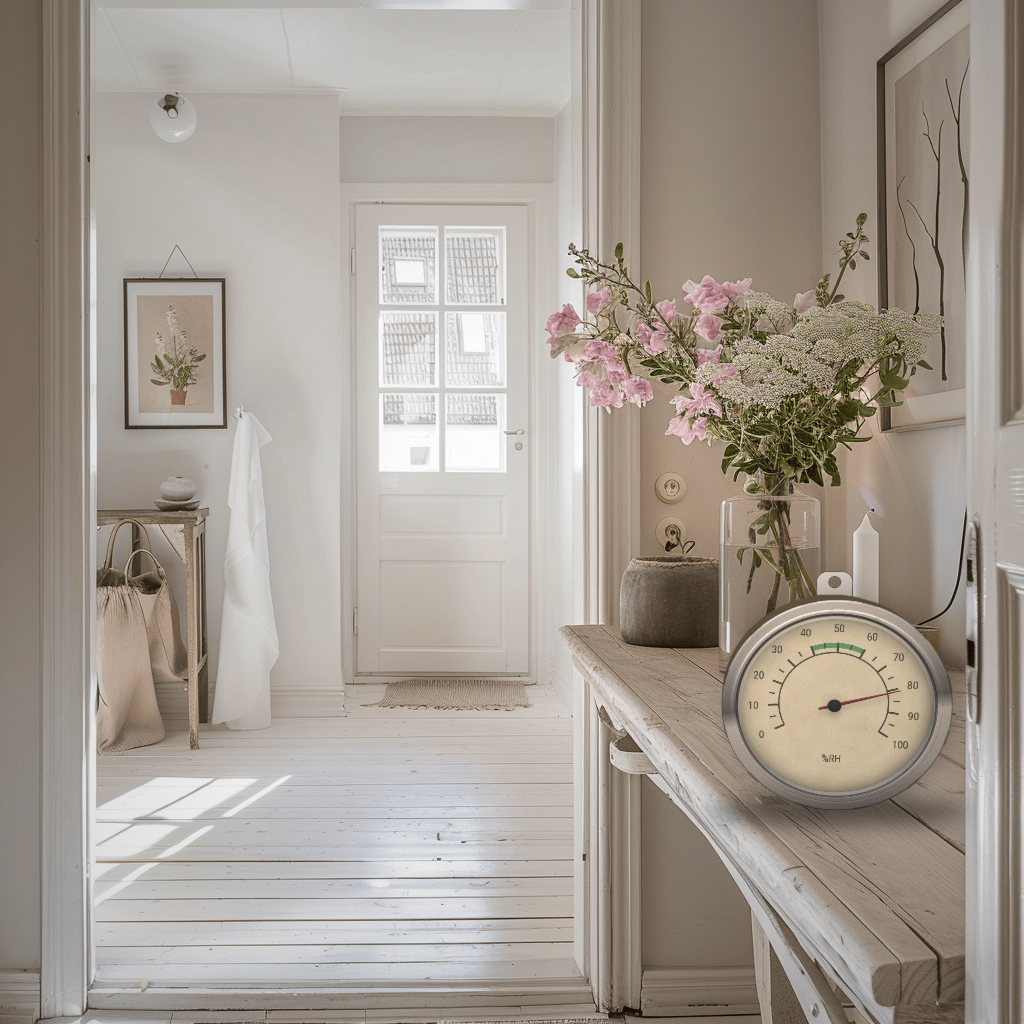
80 %
